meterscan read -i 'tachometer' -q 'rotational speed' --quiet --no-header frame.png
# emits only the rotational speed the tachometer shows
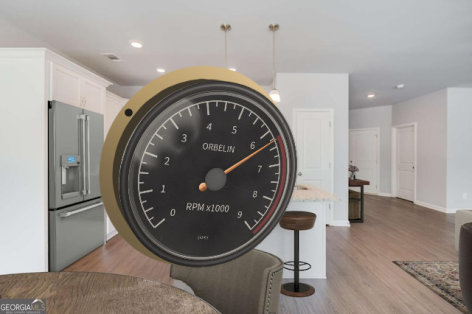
6250 rpm
